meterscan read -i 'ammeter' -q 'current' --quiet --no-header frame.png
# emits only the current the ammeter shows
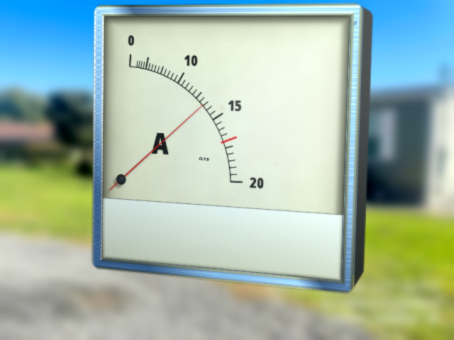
13.5 A
